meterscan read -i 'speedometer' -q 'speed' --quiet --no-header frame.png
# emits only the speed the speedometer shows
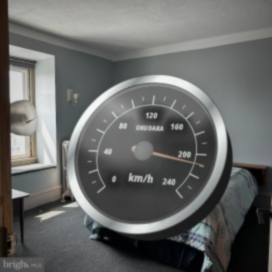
210 km/h
